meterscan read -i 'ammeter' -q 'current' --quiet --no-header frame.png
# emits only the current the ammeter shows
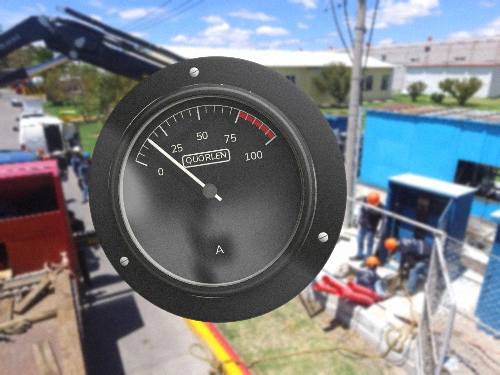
15 A
